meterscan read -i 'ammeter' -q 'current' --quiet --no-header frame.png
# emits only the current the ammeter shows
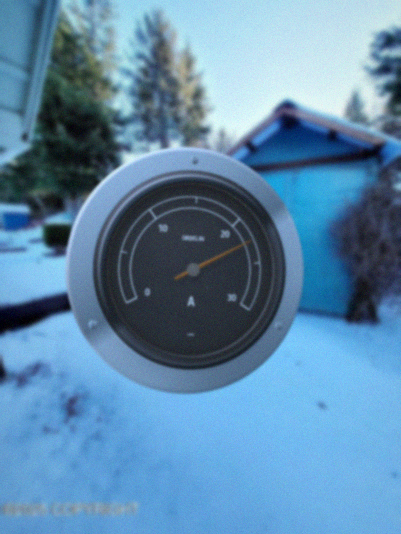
22.5 A
